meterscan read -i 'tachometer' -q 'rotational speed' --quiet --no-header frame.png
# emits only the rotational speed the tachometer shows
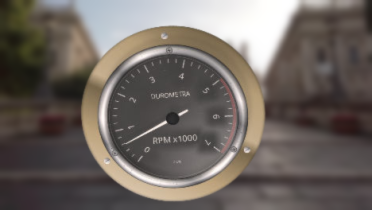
600 rpm
